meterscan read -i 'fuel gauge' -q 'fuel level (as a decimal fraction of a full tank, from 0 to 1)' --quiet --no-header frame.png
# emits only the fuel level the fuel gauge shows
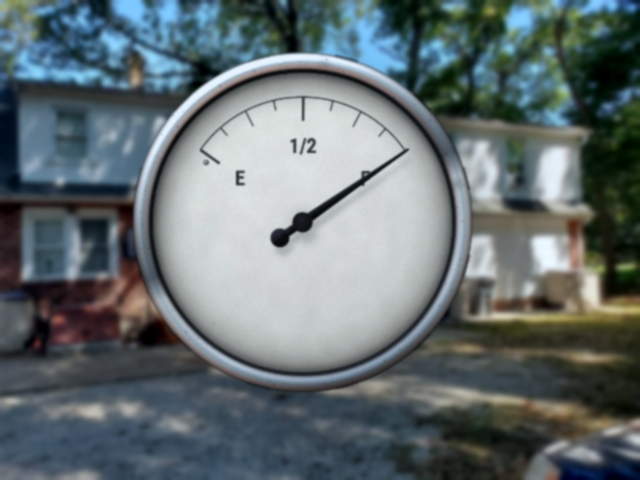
1
